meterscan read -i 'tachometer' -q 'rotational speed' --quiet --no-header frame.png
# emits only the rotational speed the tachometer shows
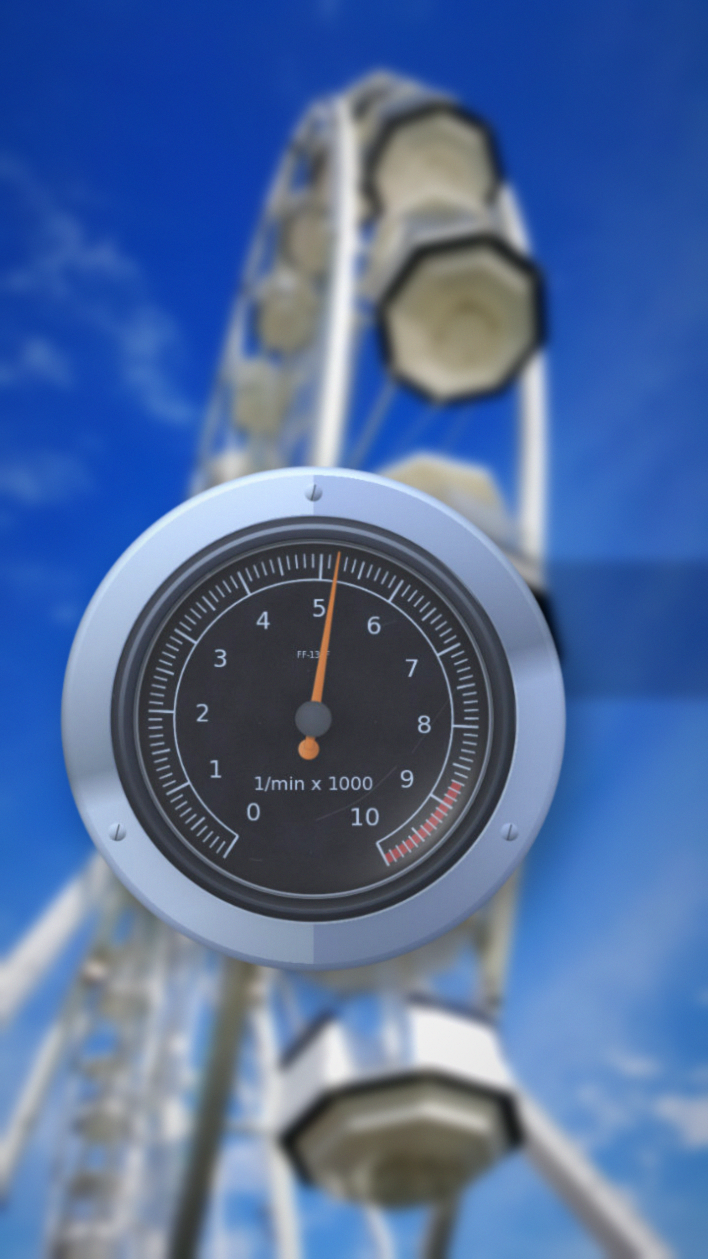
5200 rpm
